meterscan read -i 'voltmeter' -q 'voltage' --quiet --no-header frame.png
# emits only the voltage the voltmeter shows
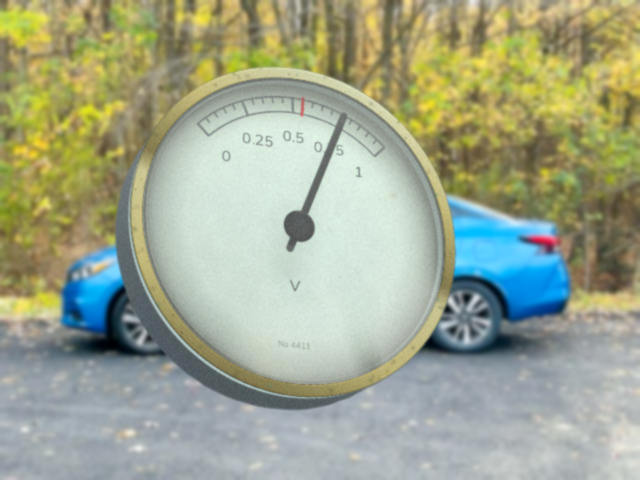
0.75 V
